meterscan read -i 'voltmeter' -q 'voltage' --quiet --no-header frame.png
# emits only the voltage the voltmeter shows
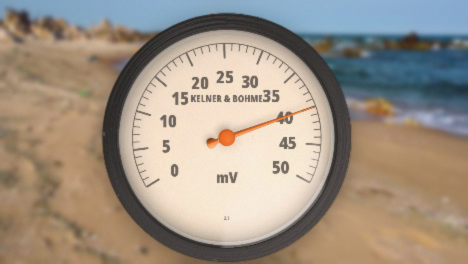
40 mV
